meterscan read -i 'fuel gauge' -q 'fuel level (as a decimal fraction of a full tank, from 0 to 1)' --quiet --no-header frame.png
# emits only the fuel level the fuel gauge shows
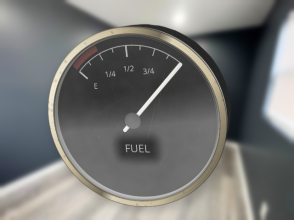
1
